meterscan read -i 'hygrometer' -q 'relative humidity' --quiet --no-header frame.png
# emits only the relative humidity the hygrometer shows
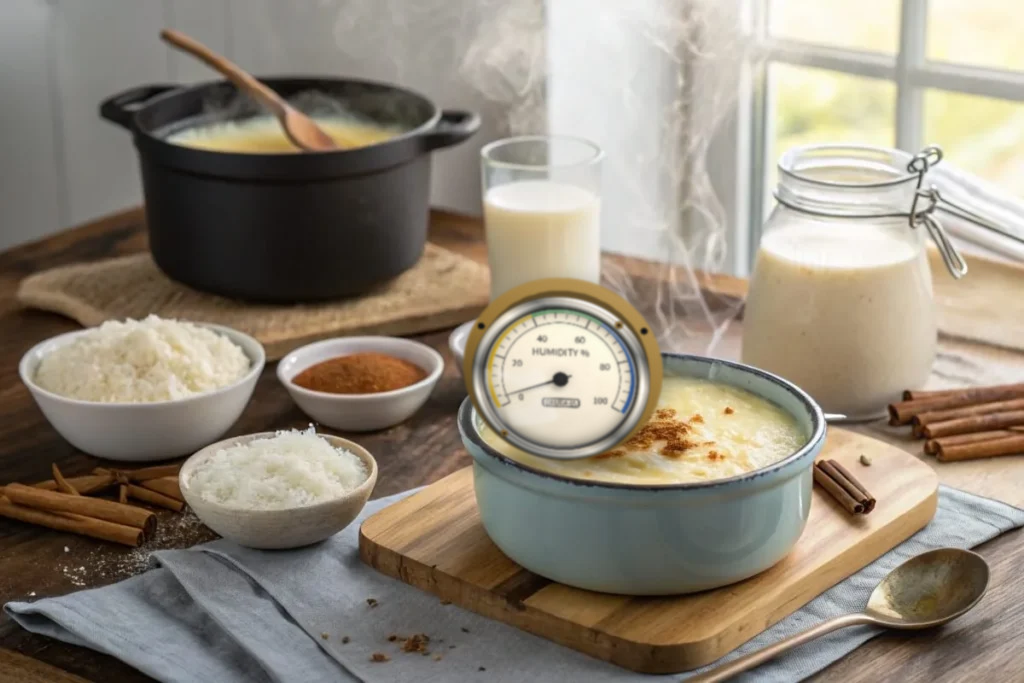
4 %
